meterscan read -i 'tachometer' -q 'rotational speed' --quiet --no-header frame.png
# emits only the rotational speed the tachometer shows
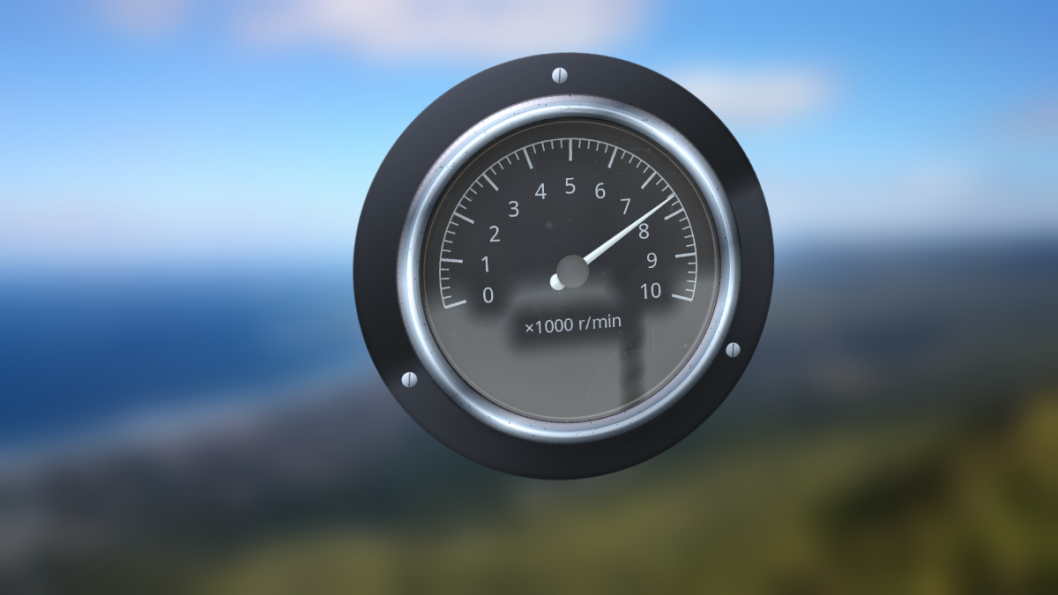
7600 rpm
